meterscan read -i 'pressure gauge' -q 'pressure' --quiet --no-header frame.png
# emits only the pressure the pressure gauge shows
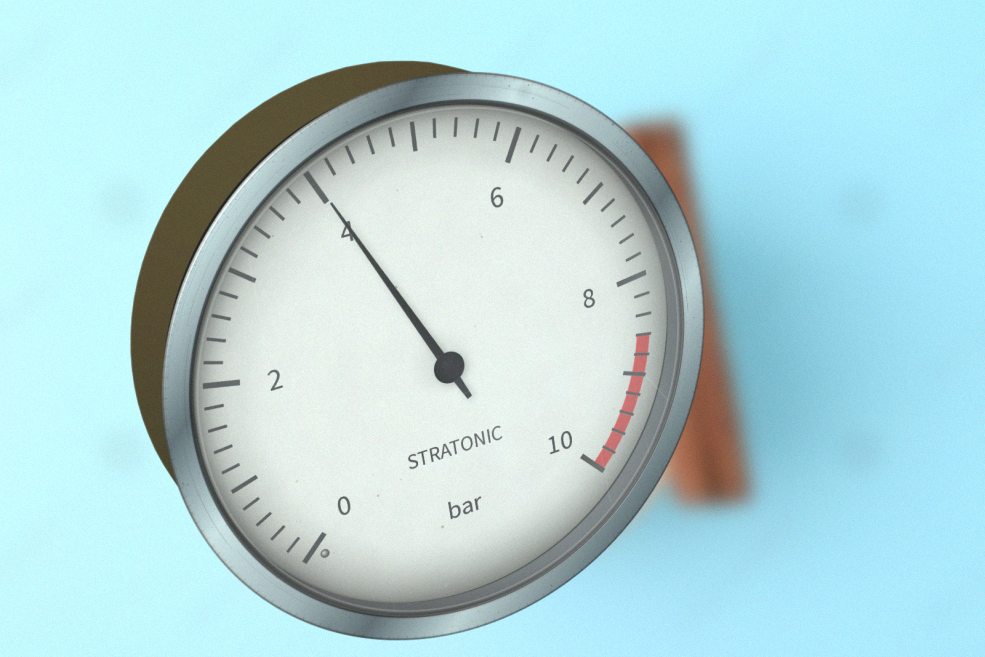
4 bar
